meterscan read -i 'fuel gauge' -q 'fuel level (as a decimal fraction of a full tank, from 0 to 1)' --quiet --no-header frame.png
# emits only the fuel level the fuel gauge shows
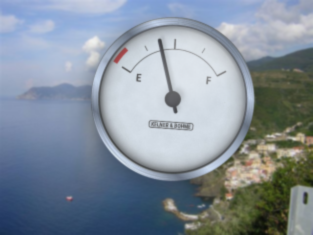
0.375
